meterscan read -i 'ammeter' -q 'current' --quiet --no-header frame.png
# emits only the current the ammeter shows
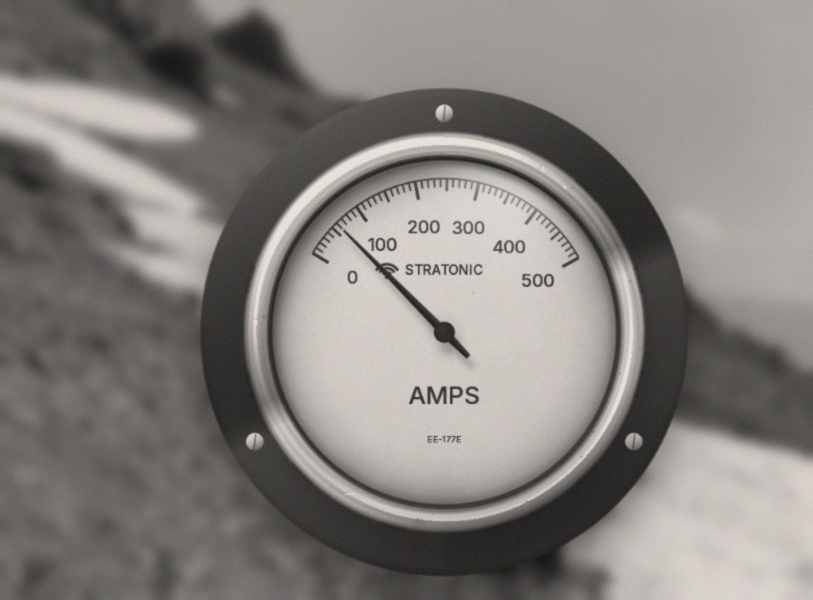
60 A
